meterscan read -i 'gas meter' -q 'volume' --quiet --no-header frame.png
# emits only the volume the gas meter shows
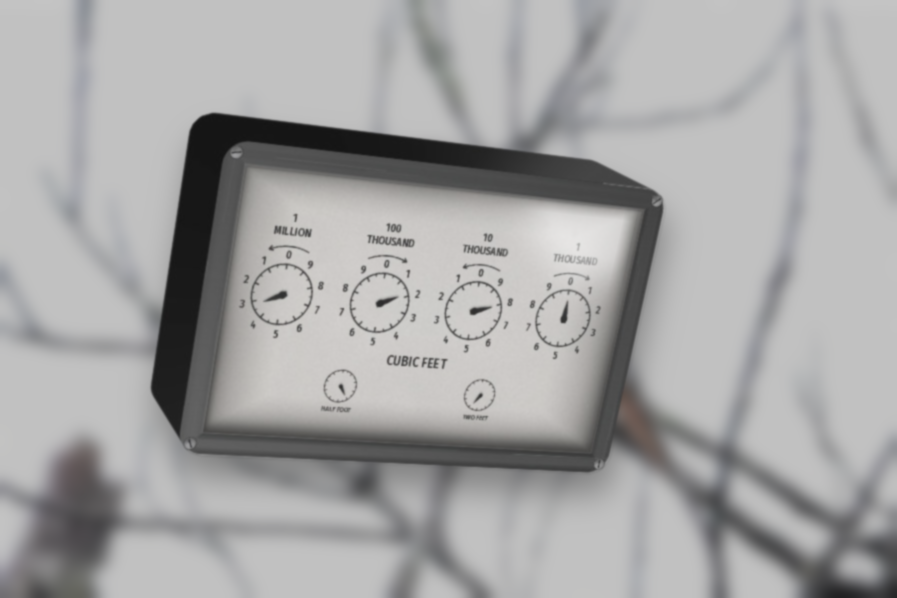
318000 ft³
